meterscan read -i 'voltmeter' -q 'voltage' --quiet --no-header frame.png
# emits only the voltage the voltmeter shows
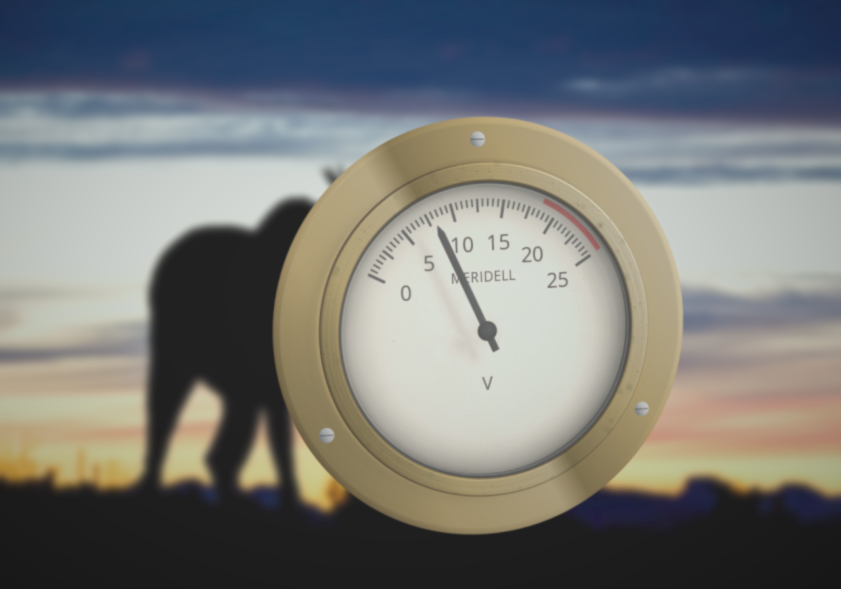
8 V
